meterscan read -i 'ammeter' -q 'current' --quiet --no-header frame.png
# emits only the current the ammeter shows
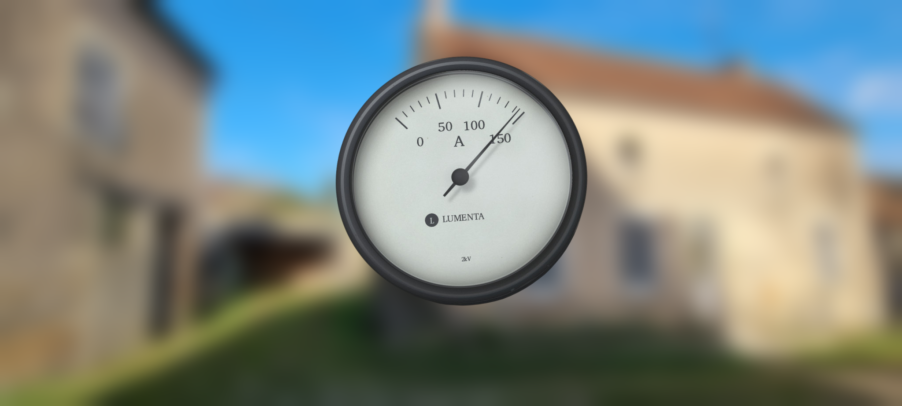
145 A
